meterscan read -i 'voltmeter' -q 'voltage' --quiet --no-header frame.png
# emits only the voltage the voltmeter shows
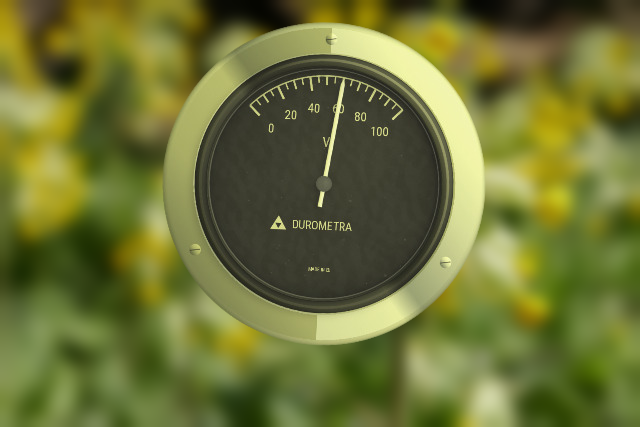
60 V
